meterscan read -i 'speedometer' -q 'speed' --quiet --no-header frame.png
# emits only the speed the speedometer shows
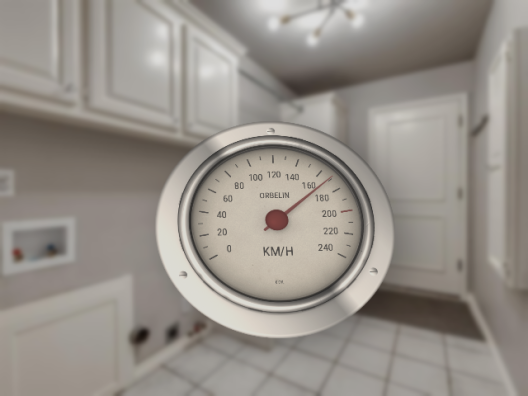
170 km/h
